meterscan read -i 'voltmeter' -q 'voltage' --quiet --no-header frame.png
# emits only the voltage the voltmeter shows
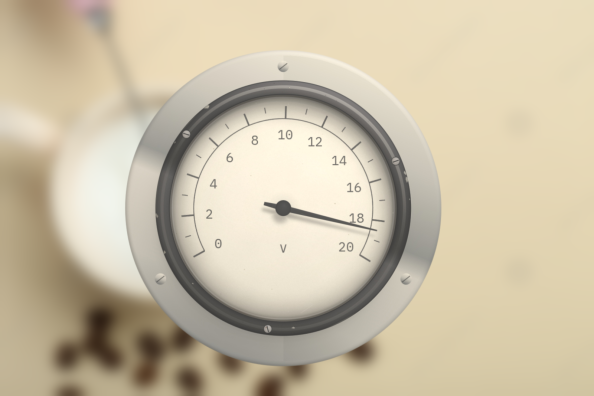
18.5 V
